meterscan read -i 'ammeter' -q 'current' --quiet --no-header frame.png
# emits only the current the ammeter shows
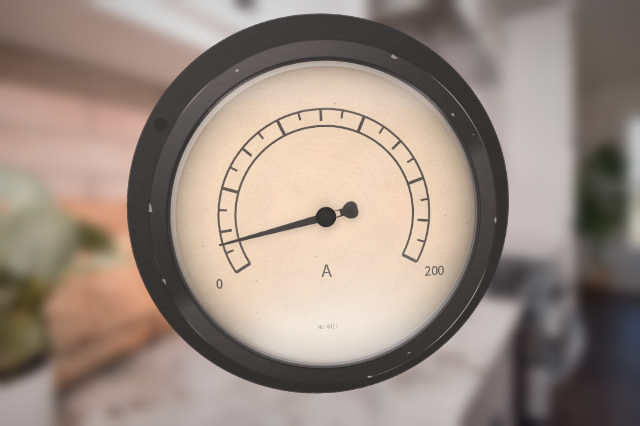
15 A
